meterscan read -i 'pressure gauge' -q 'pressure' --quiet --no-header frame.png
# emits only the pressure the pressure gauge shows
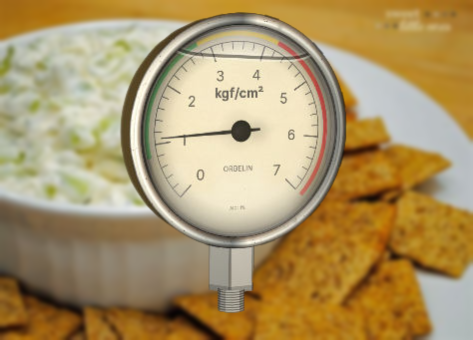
1.1 kg/cm²
